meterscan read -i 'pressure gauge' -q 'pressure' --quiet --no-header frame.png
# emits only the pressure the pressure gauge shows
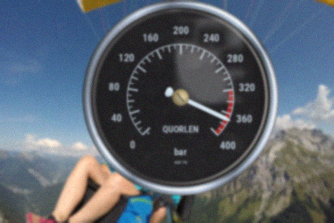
370 bar
